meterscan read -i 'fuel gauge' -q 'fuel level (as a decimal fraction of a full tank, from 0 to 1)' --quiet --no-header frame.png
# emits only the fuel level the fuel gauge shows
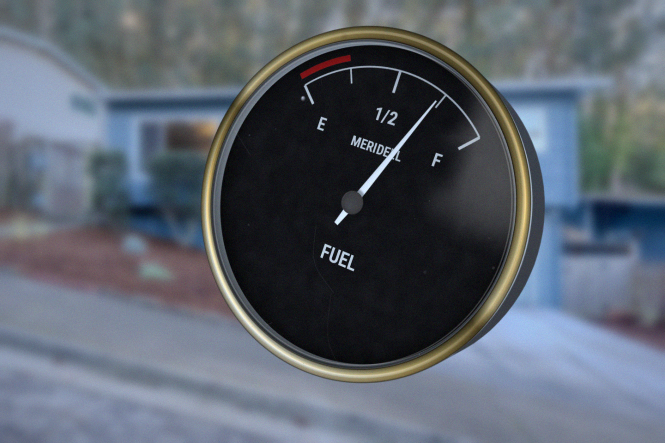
0.75
